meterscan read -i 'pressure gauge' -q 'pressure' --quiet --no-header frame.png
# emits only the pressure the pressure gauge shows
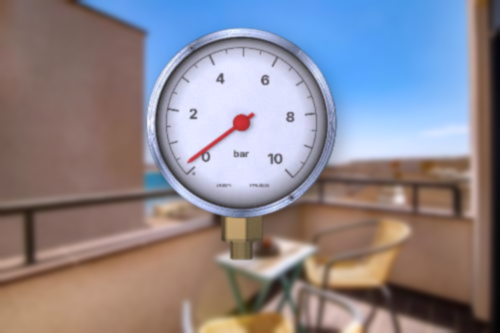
0.25 bar
